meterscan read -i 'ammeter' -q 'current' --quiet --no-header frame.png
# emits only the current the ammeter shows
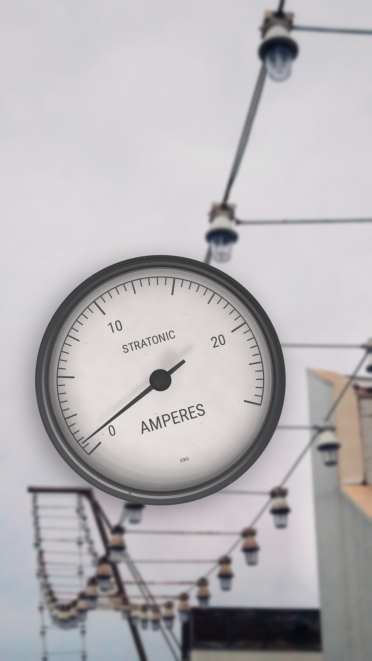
0.75 A
